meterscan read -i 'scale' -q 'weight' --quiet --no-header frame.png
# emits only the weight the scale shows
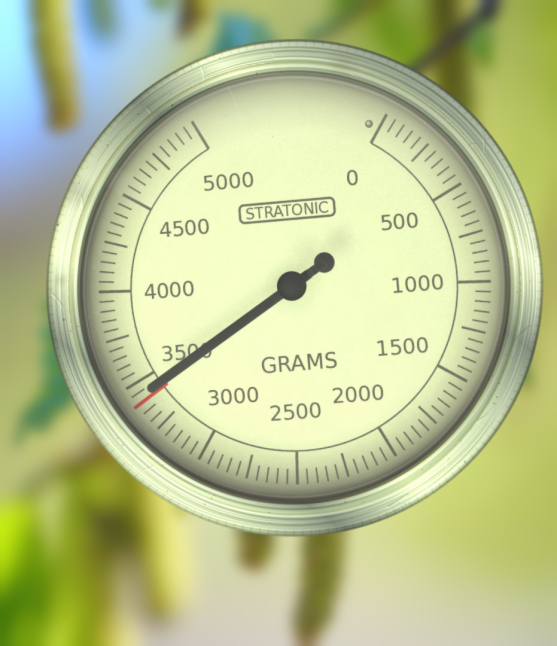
3425 g
